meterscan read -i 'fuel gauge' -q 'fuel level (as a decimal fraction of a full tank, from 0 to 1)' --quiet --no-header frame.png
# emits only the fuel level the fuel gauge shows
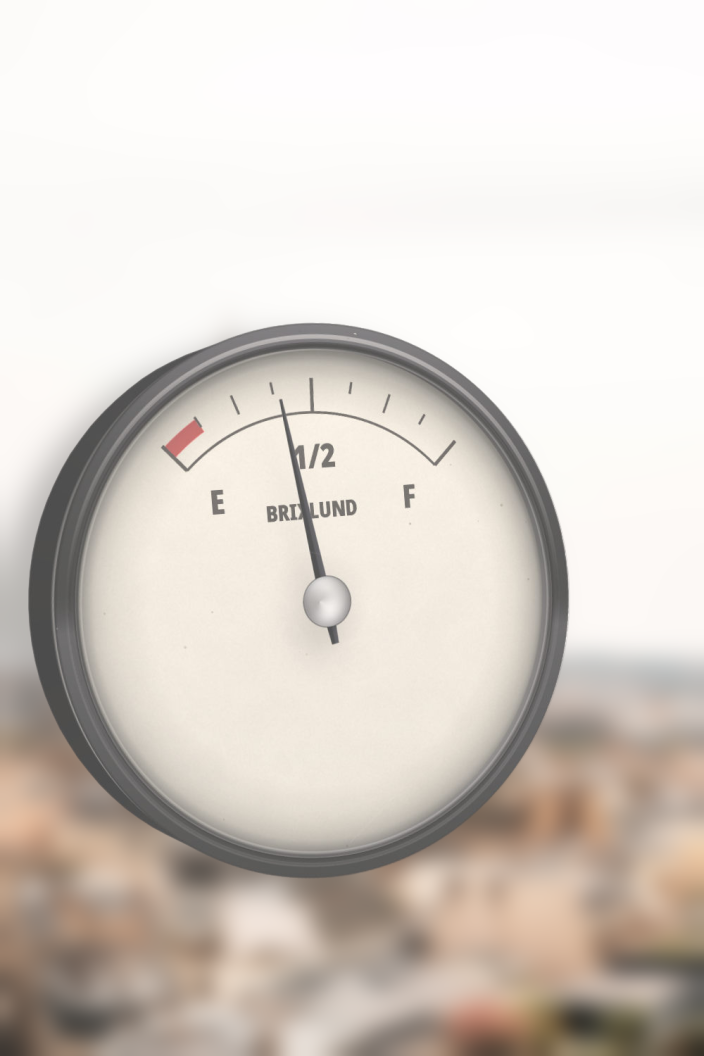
0.375
